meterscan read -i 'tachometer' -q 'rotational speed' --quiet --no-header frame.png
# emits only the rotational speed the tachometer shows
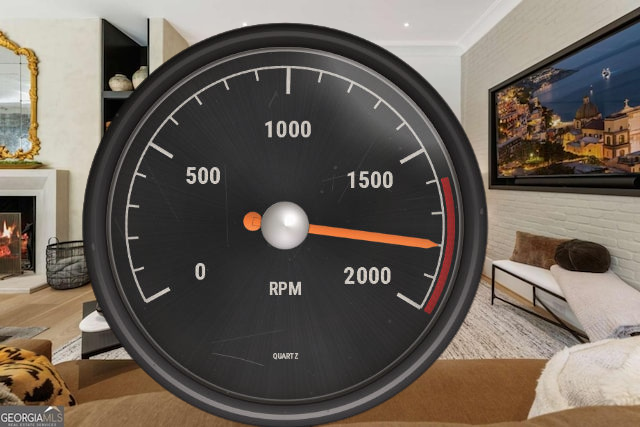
1800 rpm
